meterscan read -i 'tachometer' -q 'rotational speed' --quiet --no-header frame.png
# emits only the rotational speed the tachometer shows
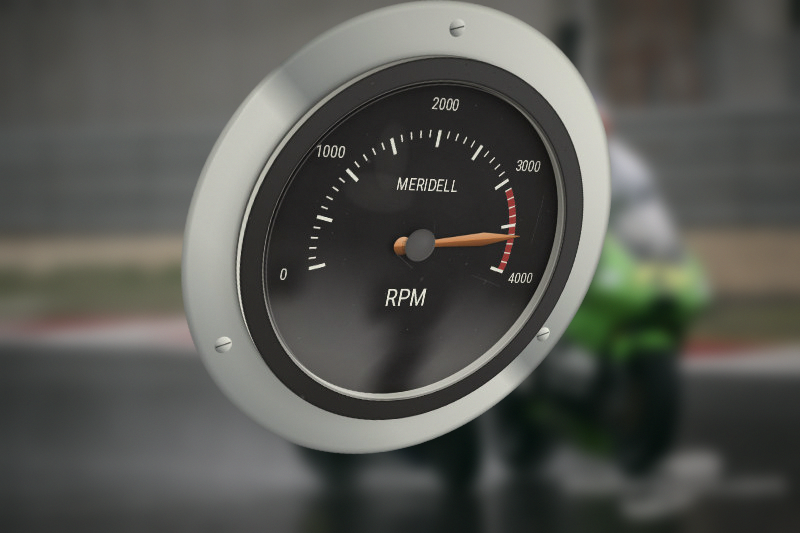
3600 rpm
